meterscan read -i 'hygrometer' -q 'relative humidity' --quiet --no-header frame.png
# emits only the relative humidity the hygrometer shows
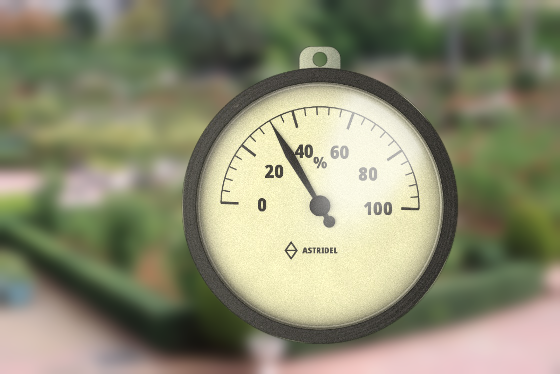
32 %
